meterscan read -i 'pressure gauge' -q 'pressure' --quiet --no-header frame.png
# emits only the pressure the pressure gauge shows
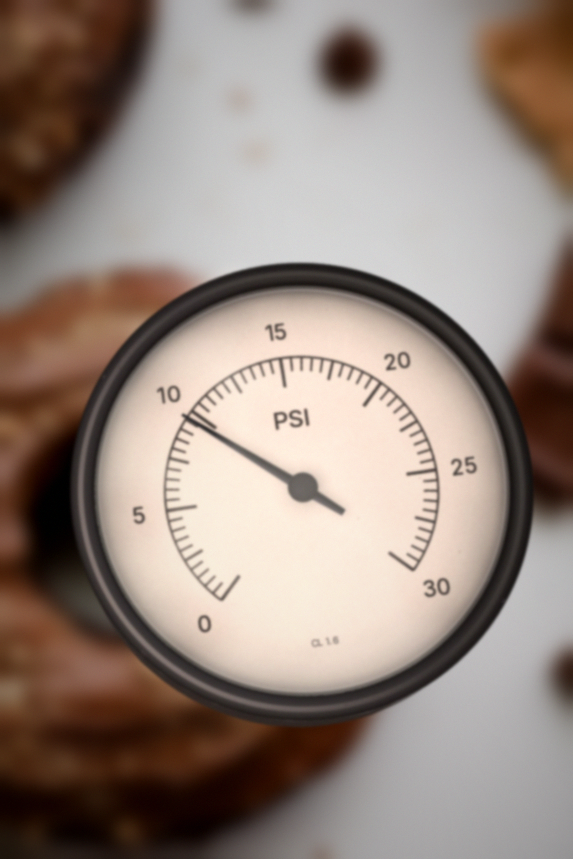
9.5 psi
